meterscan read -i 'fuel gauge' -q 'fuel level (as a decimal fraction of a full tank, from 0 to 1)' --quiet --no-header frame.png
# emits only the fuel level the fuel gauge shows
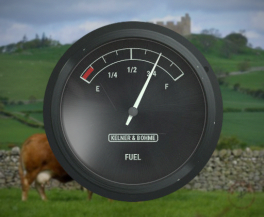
0.75
